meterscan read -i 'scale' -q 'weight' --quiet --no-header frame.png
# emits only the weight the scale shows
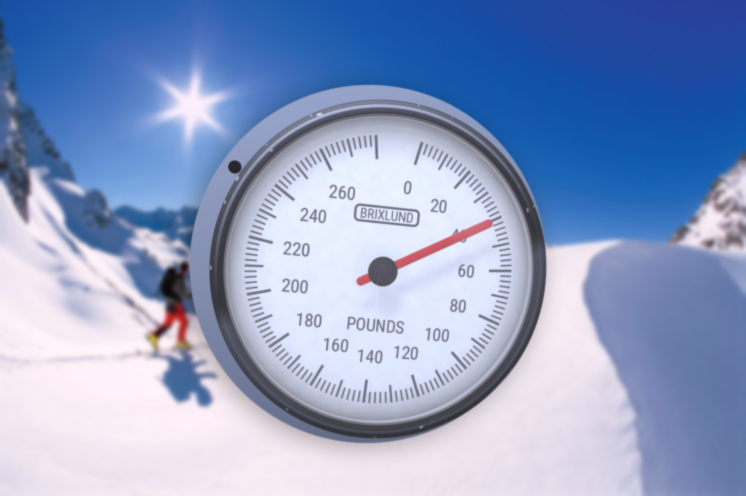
40 lb
